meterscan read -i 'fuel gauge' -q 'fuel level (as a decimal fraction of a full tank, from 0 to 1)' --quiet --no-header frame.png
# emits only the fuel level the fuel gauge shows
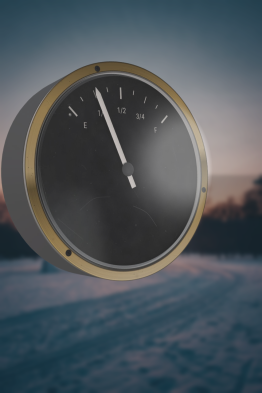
0.25
